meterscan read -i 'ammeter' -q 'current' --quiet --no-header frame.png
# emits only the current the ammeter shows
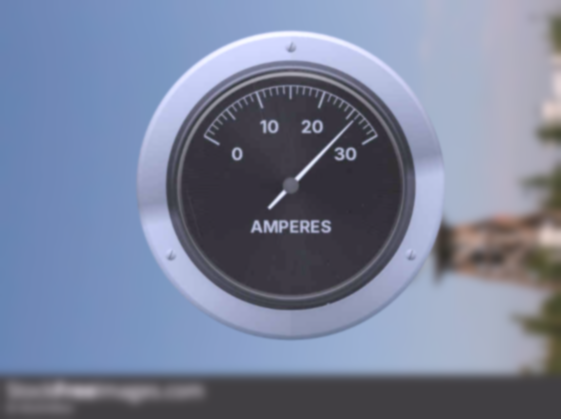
26 A
